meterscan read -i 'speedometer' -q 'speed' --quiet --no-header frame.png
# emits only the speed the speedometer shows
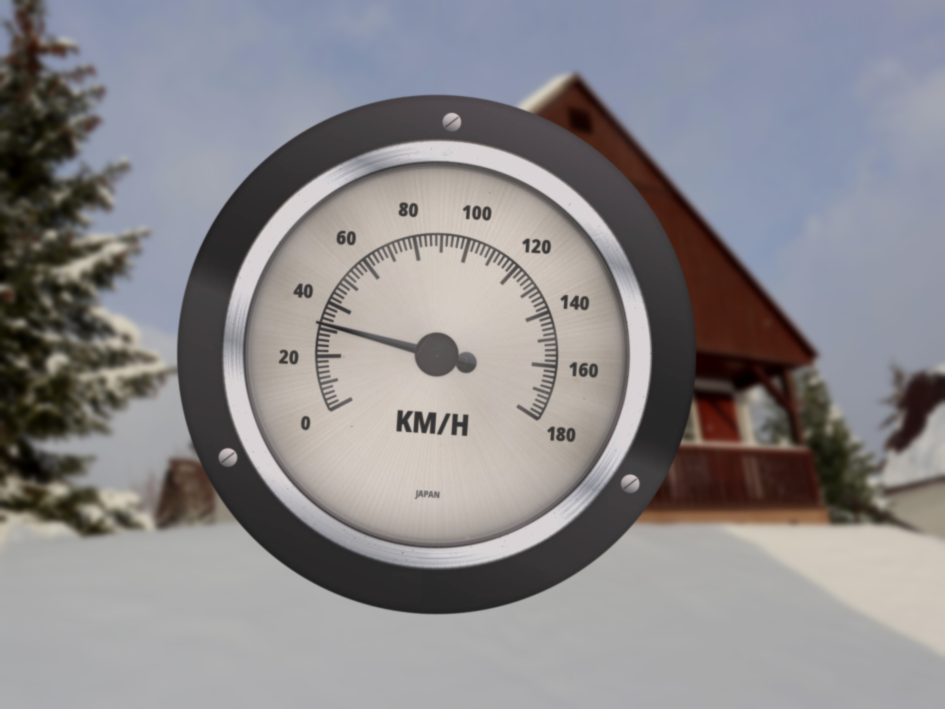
32 km/h
